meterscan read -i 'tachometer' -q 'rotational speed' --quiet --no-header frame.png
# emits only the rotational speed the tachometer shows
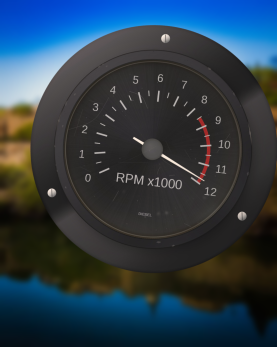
11750 rpm
